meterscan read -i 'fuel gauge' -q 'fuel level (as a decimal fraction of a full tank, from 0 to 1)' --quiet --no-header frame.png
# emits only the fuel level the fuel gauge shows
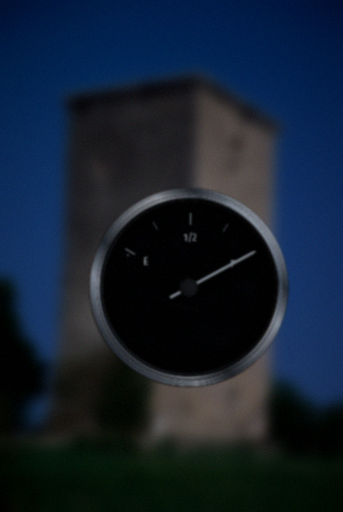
1
